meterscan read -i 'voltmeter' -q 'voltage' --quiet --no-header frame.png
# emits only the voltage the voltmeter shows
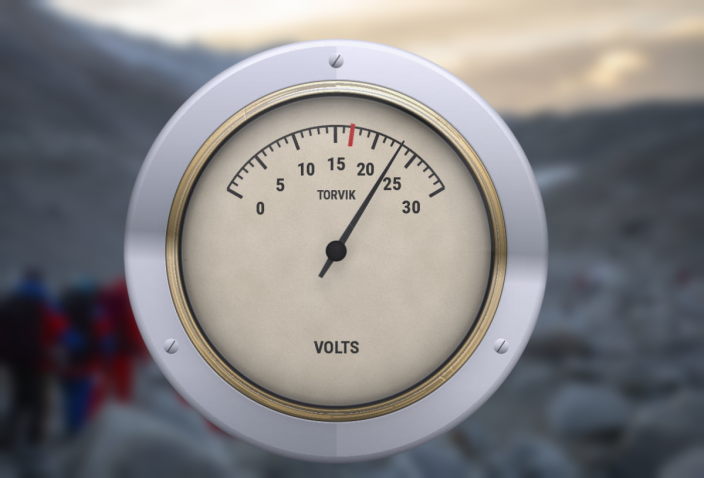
23 V
